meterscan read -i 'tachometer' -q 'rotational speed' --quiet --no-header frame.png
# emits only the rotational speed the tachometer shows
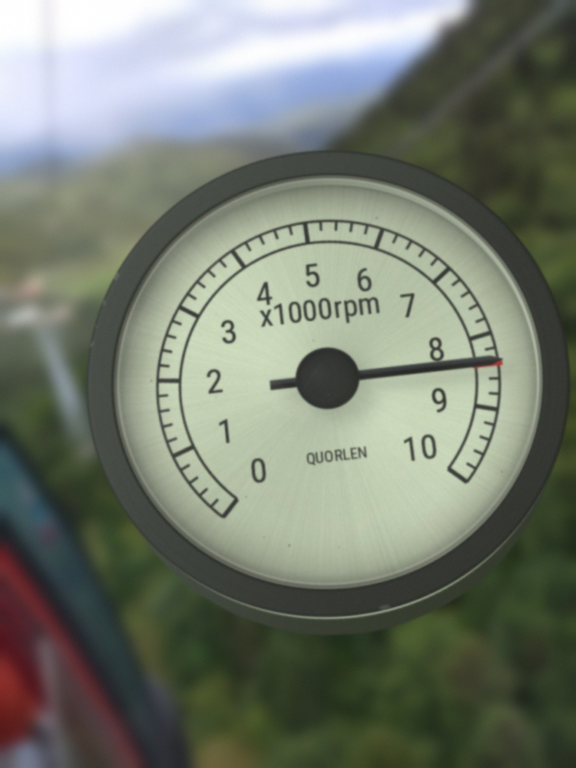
8400 rpm
